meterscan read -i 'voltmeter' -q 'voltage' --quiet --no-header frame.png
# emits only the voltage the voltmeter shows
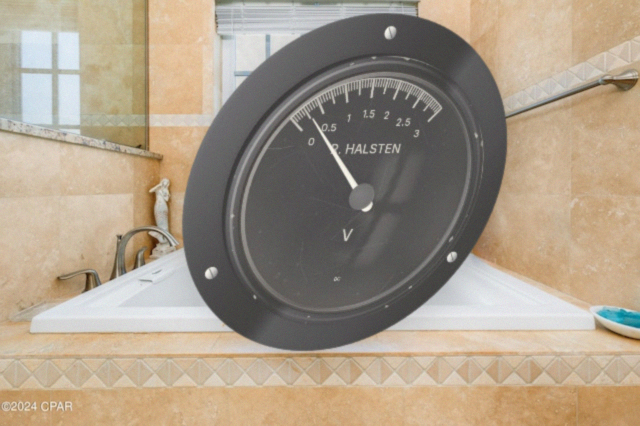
0.25 V
